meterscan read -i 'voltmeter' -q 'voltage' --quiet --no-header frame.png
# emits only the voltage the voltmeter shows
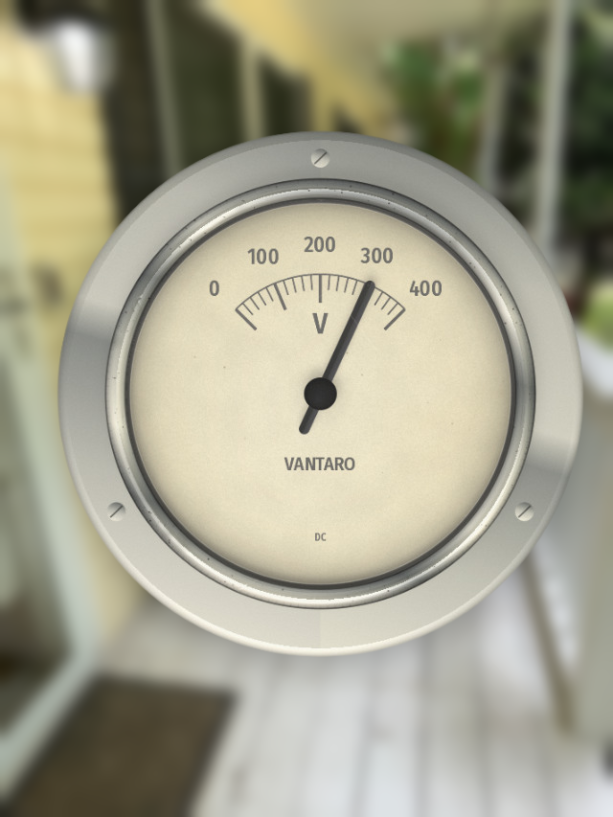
310 V
